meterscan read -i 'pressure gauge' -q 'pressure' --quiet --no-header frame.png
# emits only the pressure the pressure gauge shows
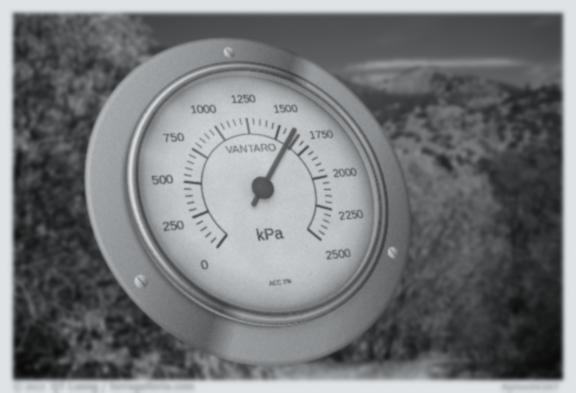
1600 kPa
